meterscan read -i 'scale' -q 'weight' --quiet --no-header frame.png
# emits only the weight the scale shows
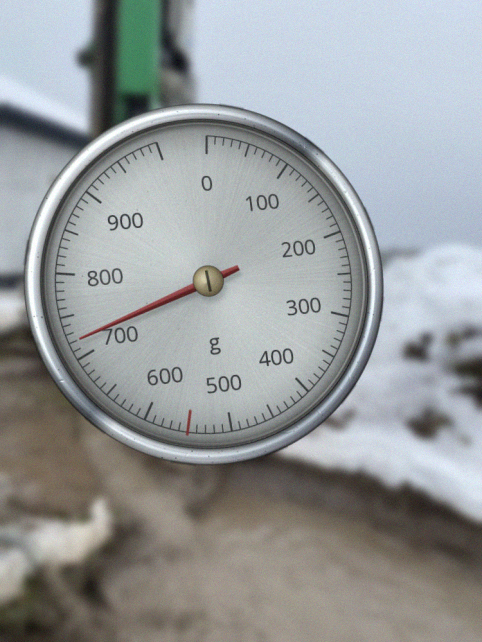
720 g
